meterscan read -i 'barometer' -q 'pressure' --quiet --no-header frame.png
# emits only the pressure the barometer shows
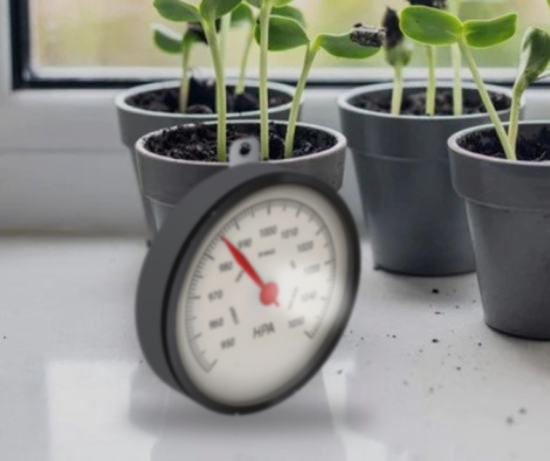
985 hPa
